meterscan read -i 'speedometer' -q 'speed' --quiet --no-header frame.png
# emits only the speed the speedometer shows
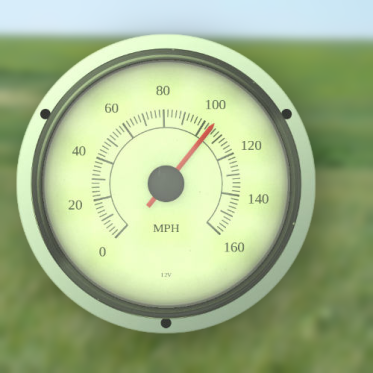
104 mph
